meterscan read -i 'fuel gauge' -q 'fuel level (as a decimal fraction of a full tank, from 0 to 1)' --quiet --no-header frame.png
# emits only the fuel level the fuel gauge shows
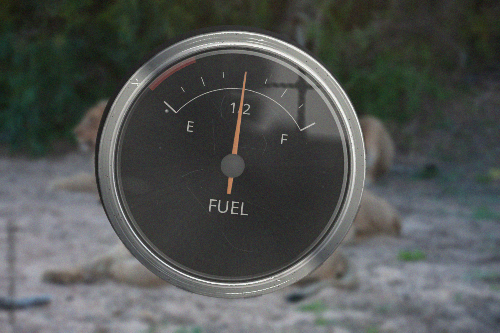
0.5
